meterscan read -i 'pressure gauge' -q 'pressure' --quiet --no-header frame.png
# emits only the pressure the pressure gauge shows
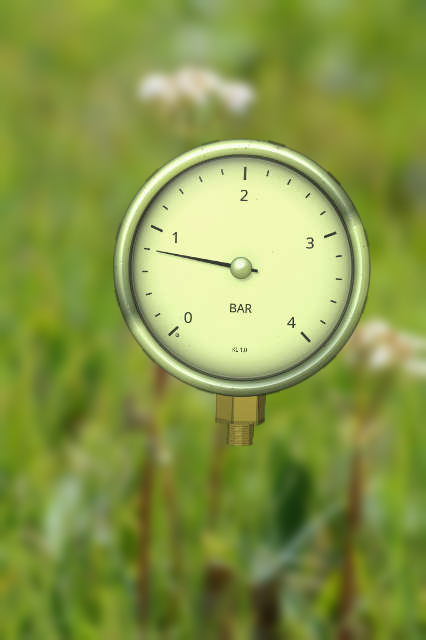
0.8 bar
